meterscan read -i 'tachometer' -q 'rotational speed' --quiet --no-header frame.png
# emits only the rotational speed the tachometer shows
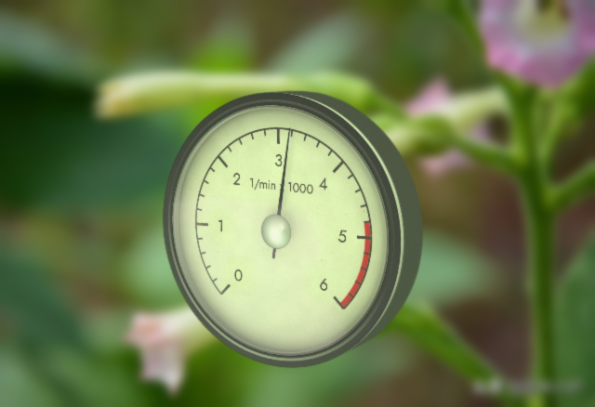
3200 rpm
